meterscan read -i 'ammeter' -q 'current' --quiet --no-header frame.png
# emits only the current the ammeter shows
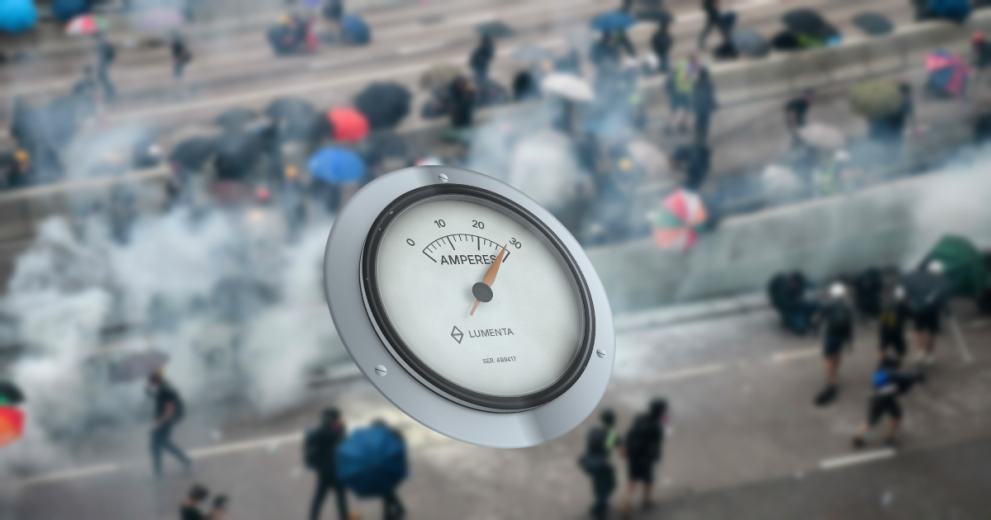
28 A
